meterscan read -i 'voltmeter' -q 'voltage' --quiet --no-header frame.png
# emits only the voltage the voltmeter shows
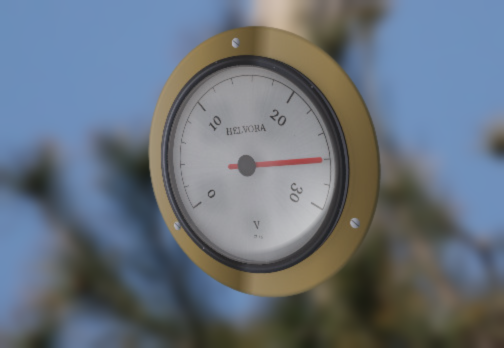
26 V
